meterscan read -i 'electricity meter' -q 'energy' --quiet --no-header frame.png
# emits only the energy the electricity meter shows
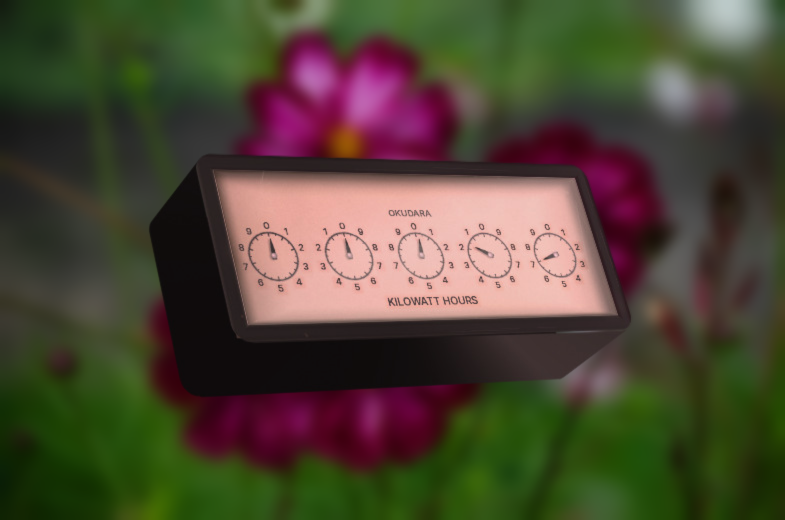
17 kWh
